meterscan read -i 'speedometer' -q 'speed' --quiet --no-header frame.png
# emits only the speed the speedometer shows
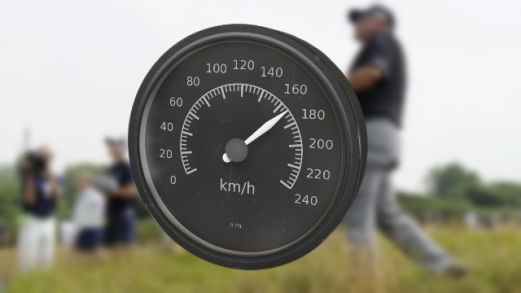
168 km/h
